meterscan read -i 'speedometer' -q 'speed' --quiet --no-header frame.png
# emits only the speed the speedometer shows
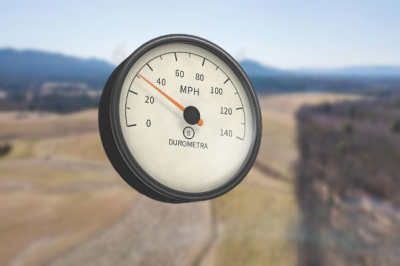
30 mph
